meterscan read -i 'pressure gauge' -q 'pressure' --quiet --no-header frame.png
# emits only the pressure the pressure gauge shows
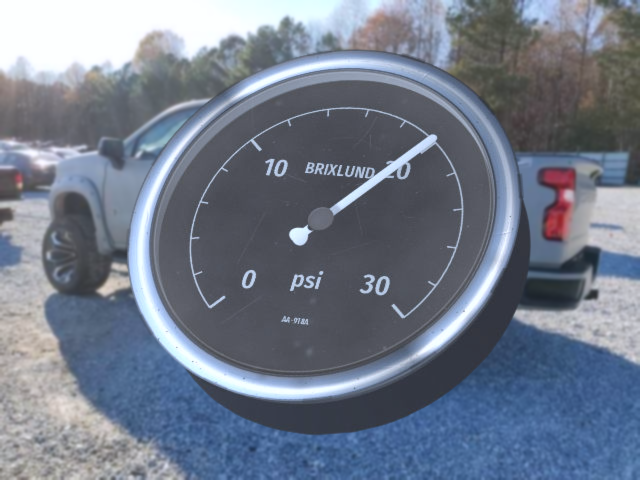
20 psi
